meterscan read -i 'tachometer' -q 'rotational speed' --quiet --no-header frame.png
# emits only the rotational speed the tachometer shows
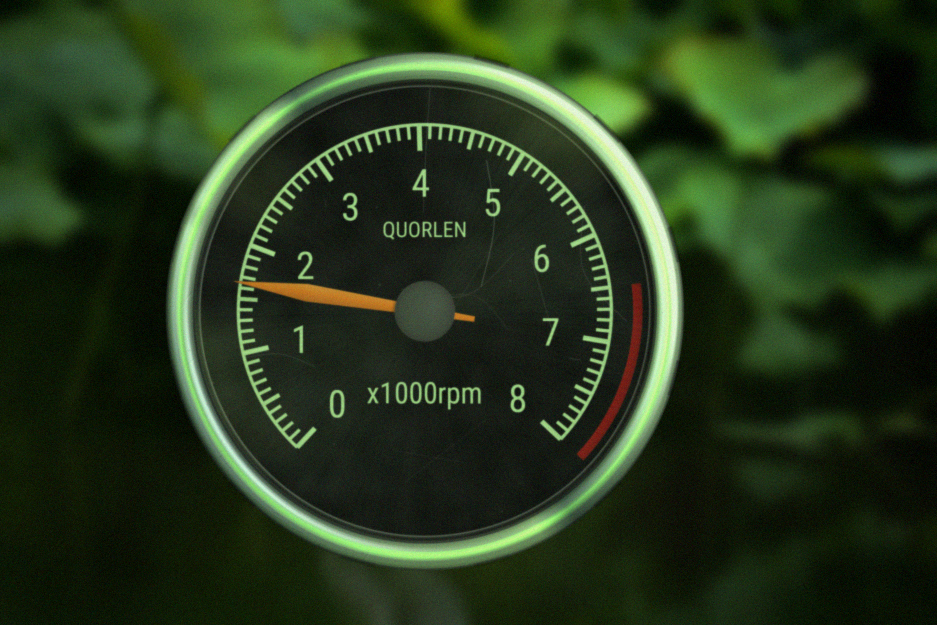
1650 rpm
